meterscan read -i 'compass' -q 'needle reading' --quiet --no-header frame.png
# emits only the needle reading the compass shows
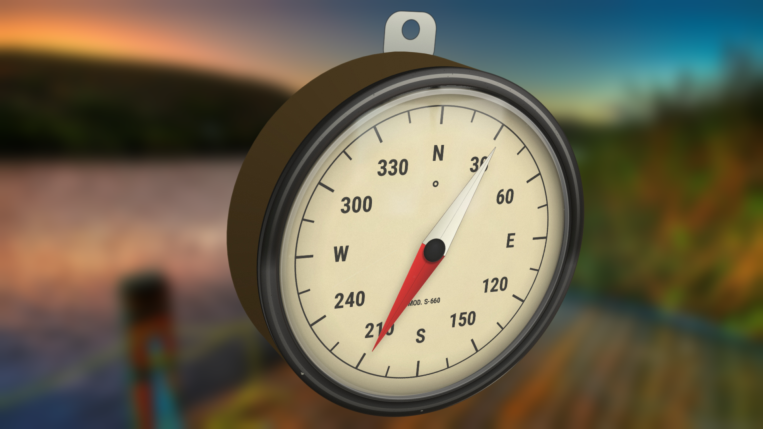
210 °
